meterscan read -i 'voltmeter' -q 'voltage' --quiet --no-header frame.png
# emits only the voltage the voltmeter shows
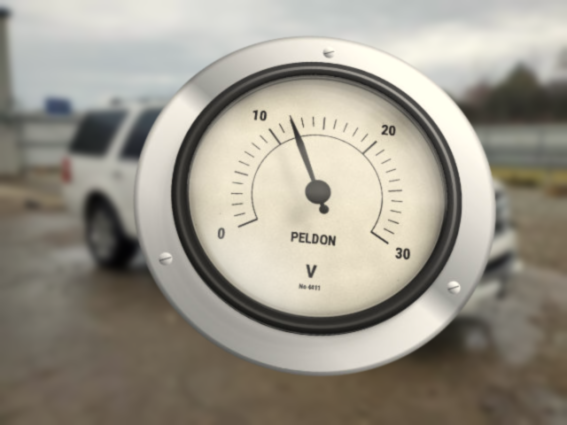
12 V
